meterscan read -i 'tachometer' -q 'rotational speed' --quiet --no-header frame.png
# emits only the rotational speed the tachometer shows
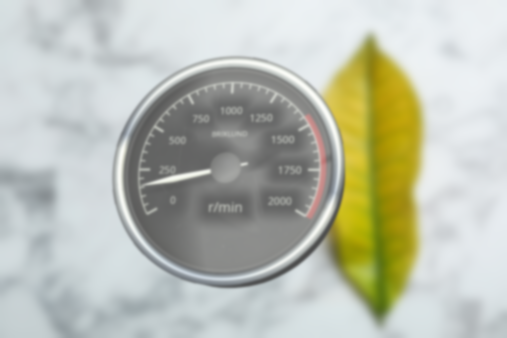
150 rpm
